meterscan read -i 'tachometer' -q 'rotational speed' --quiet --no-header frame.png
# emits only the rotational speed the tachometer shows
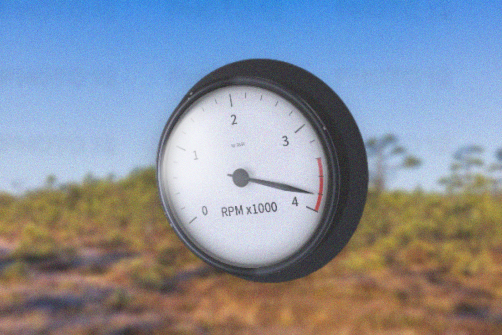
3800 rpm
